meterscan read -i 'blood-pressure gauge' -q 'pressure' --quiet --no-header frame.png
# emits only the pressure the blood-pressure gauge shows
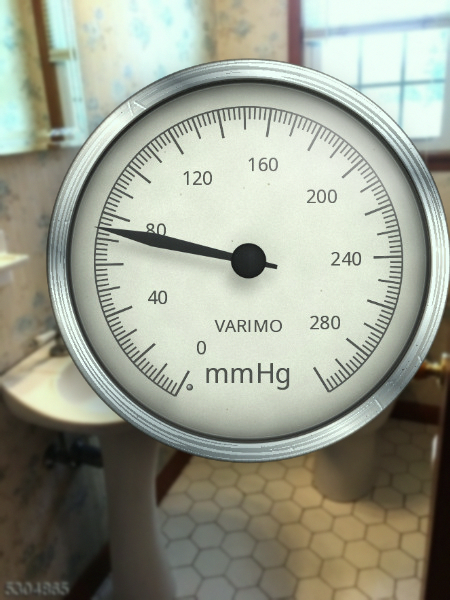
74 mmHg
